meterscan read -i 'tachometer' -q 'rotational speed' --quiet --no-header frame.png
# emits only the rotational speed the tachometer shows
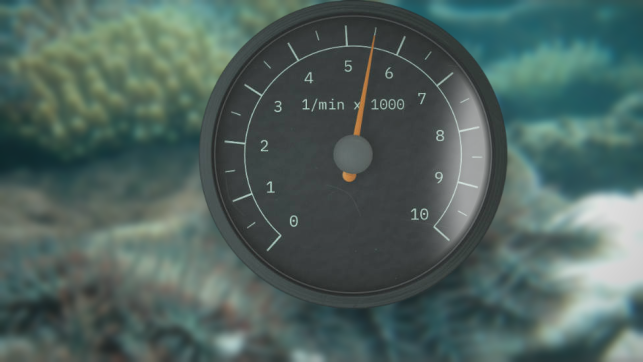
5500 rpm
